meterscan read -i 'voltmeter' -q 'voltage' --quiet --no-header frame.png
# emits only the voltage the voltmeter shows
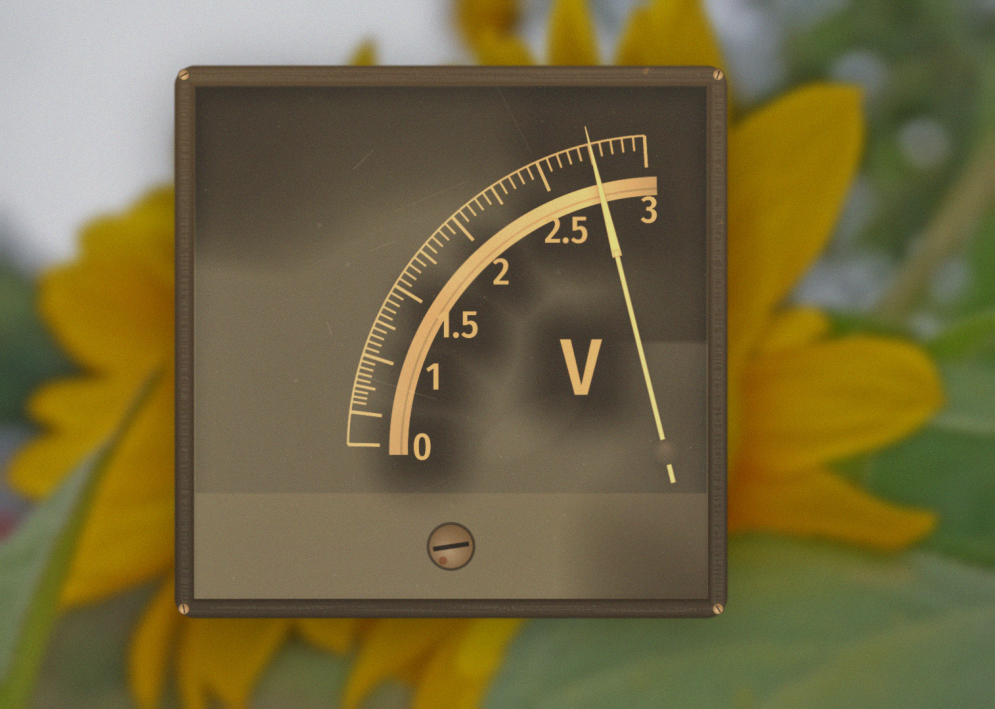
2.75 V
